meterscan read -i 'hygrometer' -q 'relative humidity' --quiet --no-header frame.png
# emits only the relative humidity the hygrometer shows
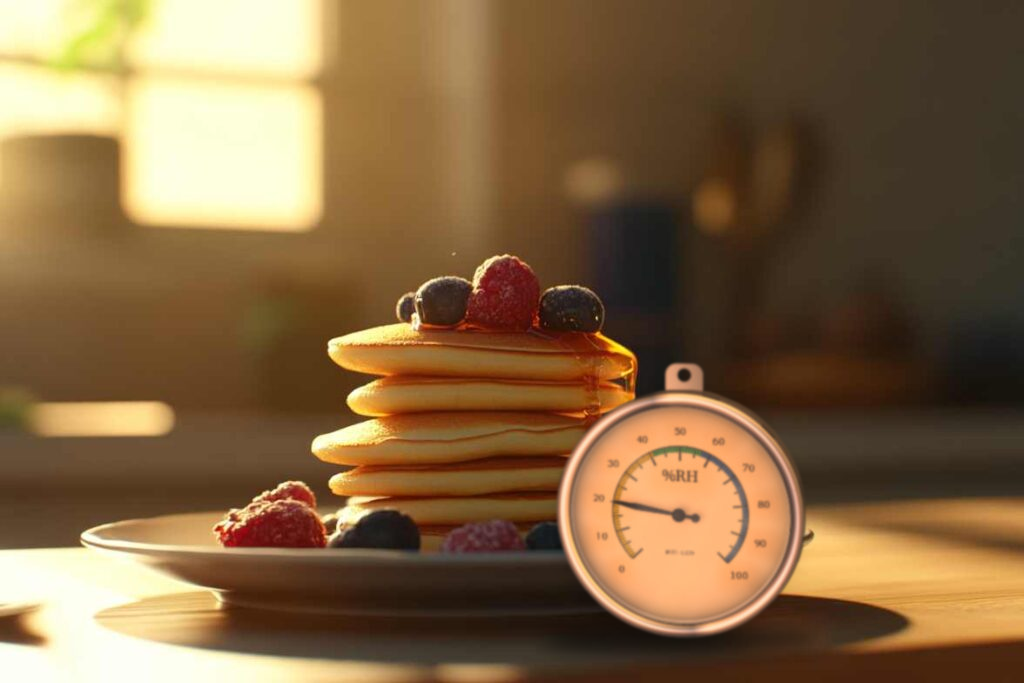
20 %
